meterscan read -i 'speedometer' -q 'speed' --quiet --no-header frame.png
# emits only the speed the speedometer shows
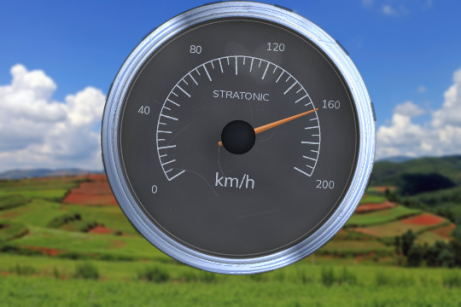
160 km/h
